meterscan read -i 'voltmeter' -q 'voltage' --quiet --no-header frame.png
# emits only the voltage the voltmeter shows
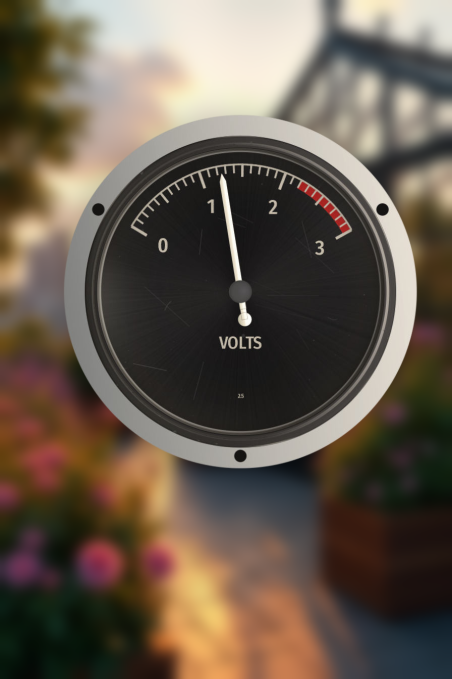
1.25 V
